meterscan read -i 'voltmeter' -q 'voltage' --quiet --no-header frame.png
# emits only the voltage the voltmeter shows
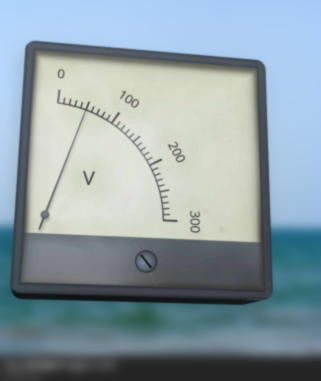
50 V
